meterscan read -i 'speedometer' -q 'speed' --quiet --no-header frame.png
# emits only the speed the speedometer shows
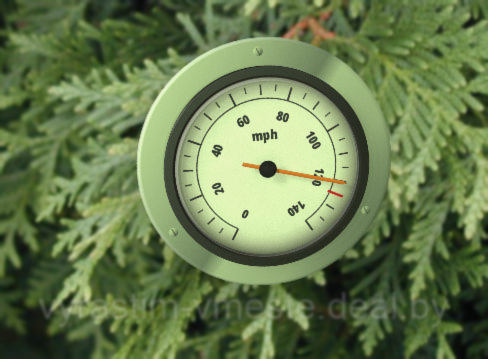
120 mph
